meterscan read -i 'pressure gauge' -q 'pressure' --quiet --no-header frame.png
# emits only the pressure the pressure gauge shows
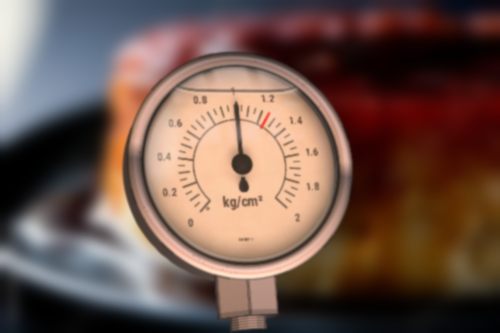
1 kg/cm²
